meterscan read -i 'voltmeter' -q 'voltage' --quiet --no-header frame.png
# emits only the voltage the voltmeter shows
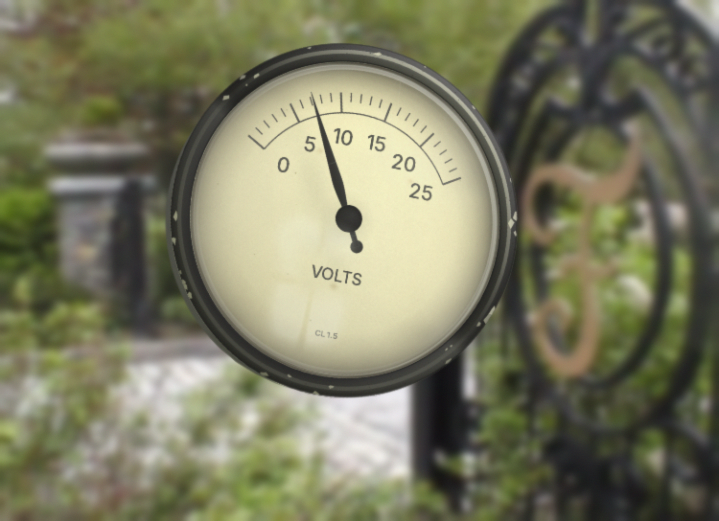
7 V
